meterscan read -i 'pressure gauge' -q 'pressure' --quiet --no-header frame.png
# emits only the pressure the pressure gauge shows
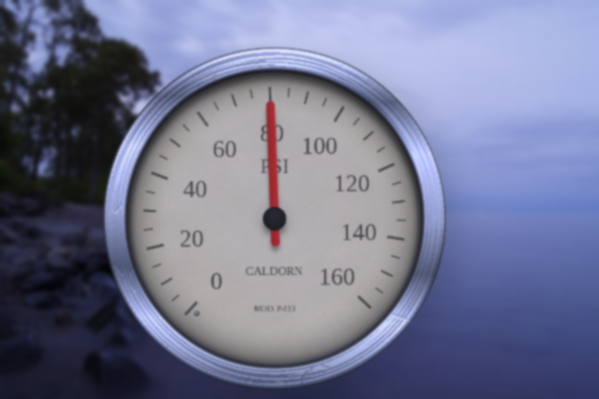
80 psi
